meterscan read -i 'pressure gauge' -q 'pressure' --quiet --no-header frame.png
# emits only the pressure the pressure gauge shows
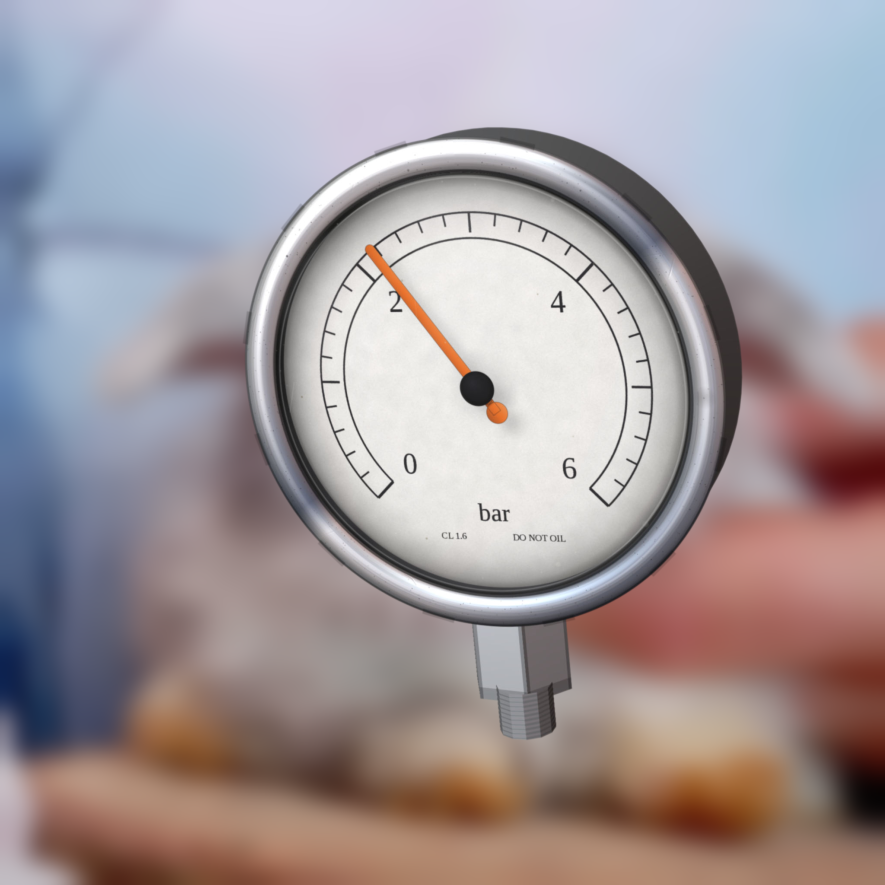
2.2 bar
